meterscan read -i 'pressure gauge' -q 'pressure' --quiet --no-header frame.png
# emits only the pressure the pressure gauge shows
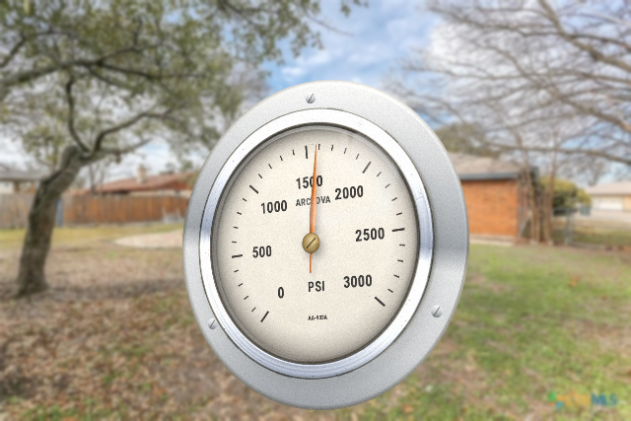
1600 psi
